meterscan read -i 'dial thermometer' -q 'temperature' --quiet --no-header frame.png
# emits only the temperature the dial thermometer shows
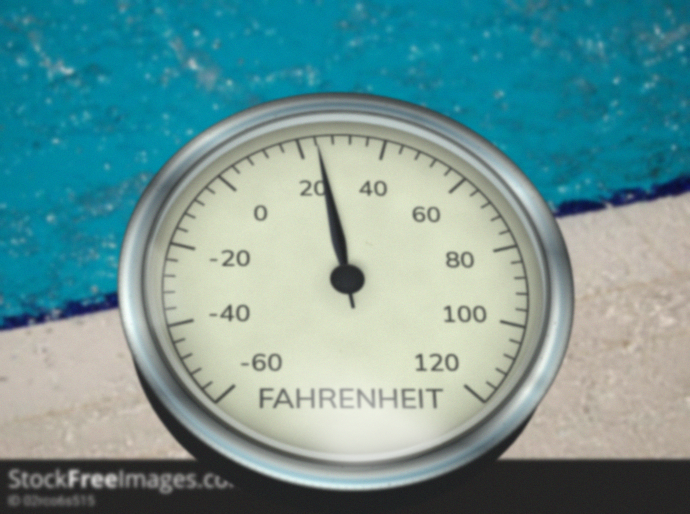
24 °F
